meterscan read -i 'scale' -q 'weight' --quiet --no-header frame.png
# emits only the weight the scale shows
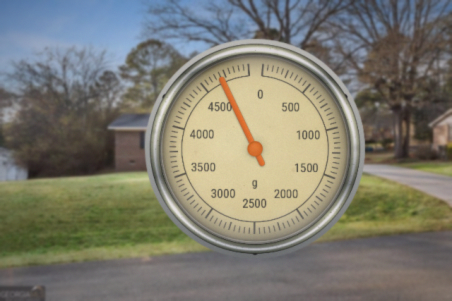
4700 g
